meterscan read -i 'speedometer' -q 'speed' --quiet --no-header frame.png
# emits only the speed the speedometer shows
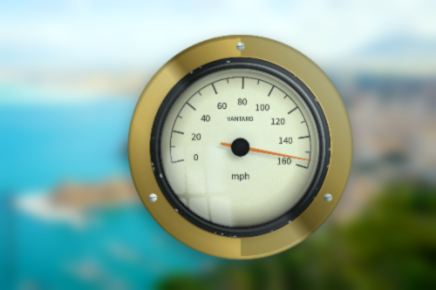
155 mph
